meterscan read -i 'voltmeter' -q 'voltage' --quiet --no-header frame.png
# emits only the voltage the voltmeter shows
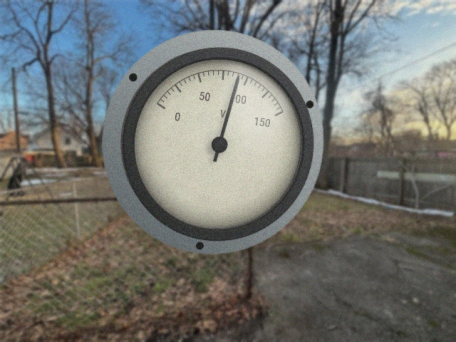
90 V
